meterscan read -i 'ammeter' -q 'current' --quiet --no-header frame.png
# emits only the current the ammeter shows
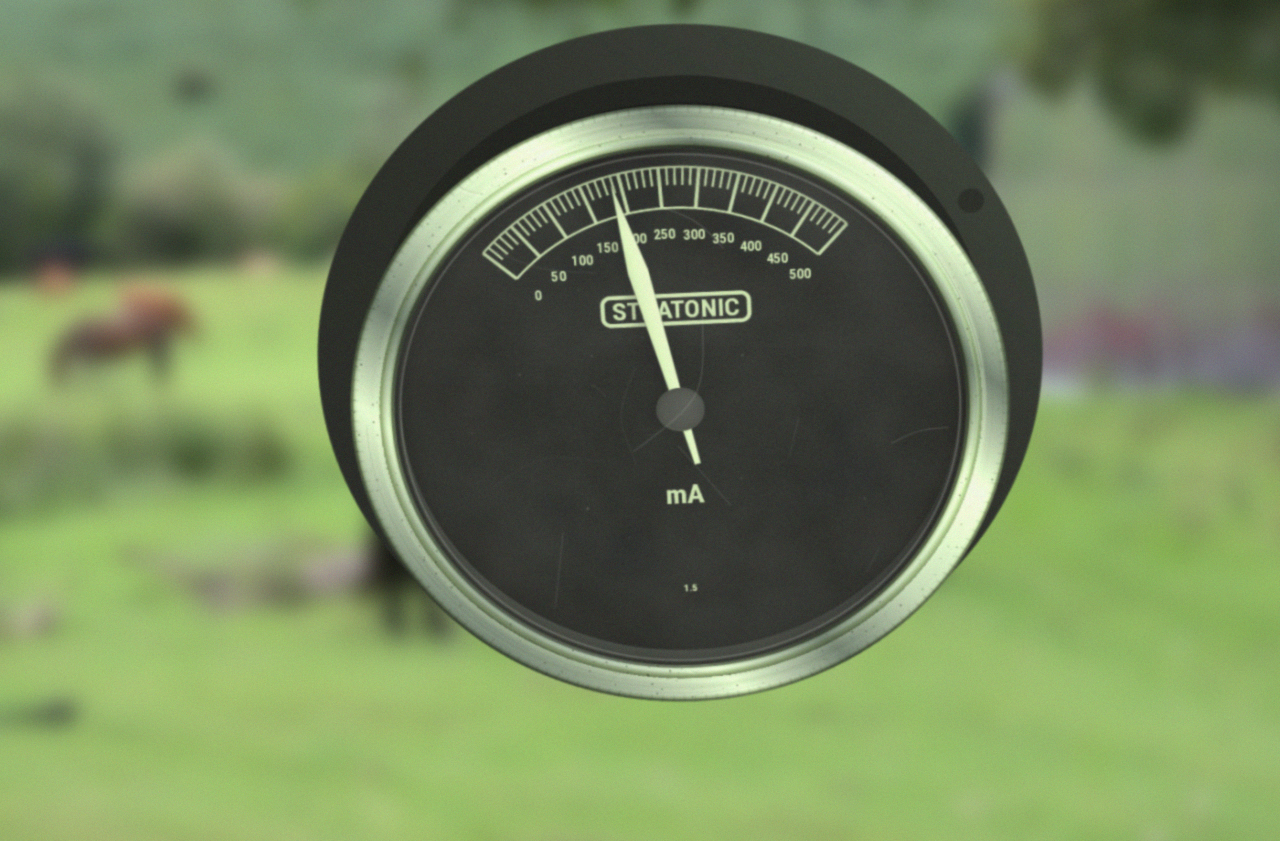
190 mA
